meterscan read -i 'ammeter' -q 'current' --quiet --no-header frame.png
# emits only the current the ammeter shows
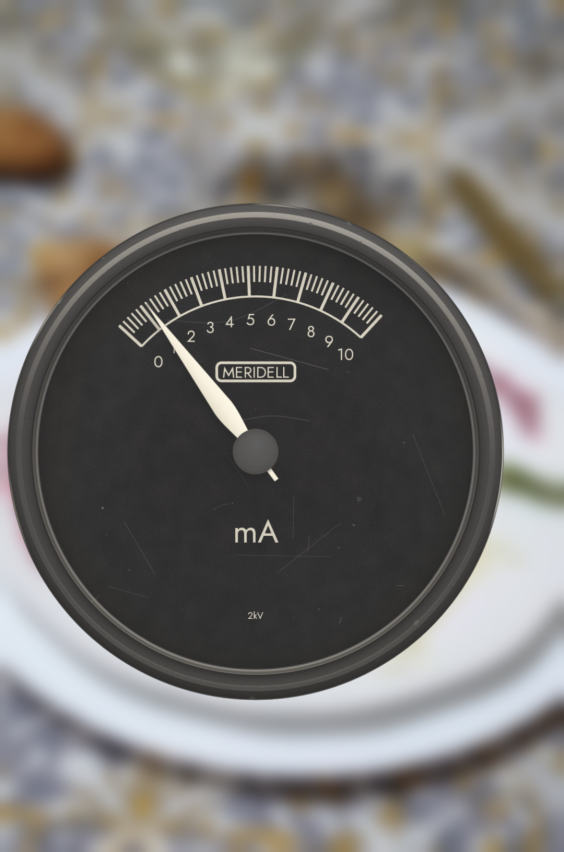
1.2 mA
